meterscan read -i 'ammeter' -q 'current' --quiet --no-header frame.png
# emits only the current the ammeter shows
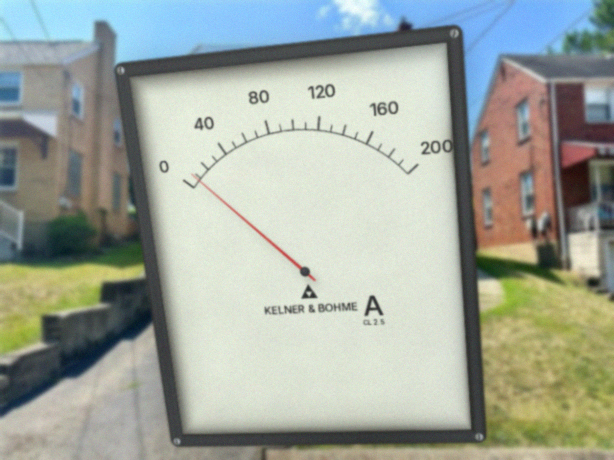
10 A
